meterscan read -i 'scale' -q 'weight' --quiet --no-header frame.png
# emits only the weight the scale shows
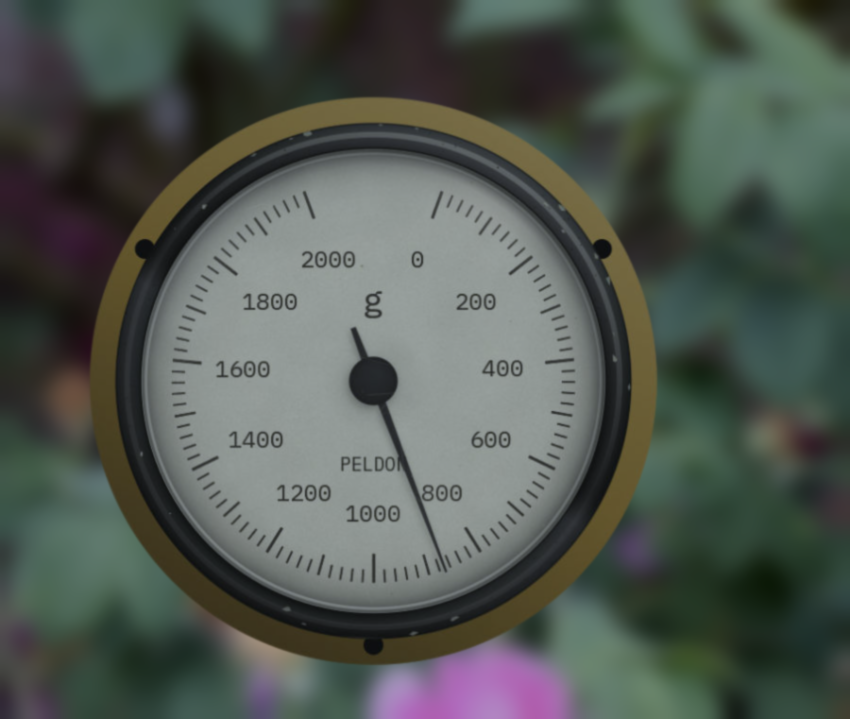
870 g
